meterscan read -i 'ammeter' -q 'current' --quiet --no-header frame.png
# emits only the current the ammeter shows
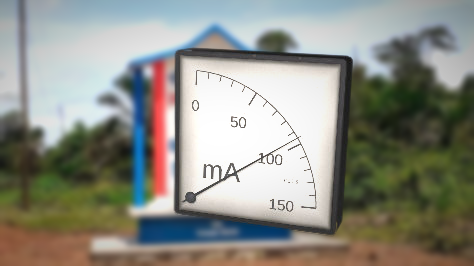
95 mA
